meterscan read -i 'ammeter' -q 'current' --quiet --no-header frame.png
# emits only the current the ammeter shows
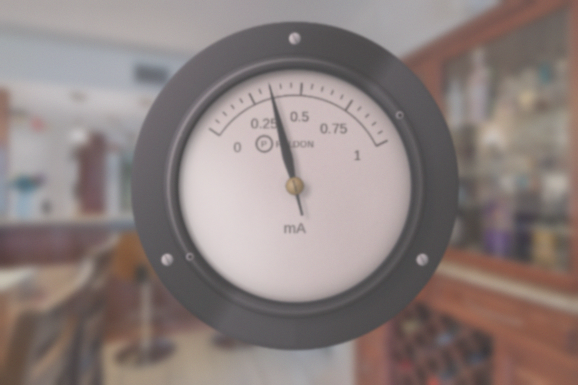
0.35 mA
